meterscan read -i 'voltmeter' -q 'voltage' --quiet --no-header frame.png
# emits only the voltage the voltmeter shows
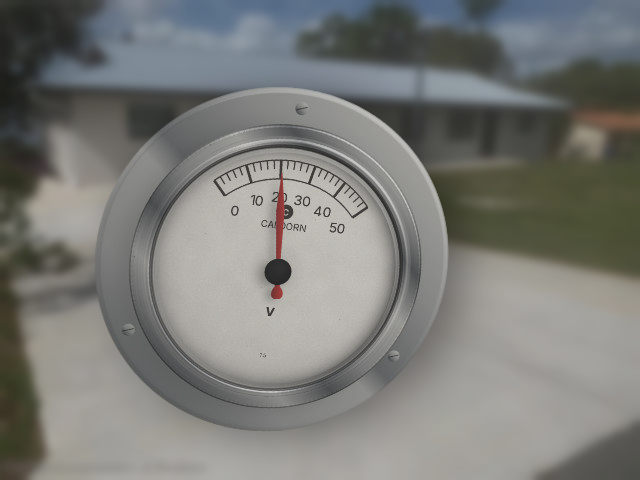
20 V
